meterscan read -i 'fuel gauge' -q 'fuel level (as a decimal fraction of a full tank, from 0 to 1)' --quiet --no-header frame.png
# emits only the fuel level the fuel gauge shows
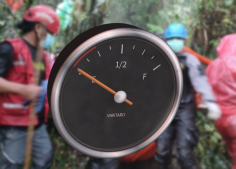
0
